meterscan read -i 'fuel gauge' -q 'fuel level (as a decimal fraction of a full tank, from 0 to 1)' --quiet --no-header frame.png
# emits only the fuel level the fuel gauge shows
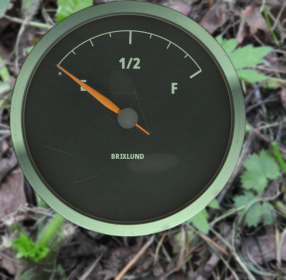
0
